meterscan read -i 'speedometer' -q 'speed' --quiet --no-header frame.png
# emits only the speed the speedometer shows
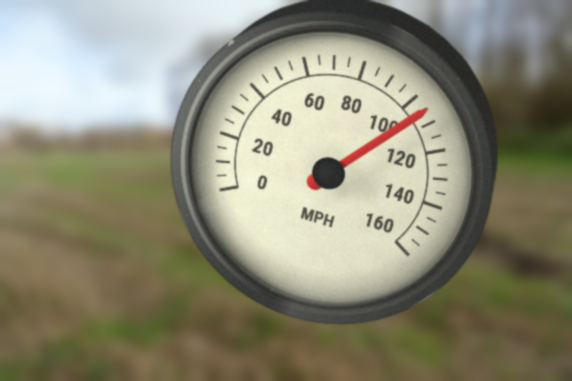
105 mph
